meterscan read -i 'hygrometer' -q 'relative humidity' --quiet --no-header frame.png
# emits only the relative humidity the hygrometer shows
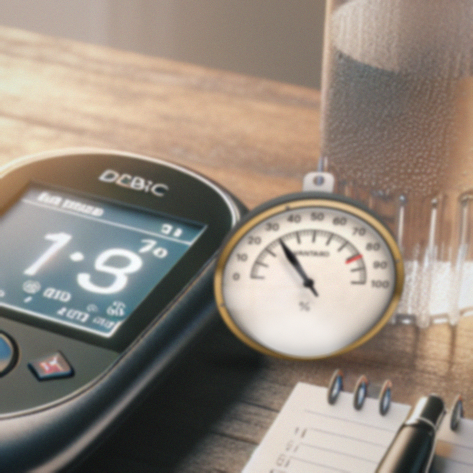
30 %
